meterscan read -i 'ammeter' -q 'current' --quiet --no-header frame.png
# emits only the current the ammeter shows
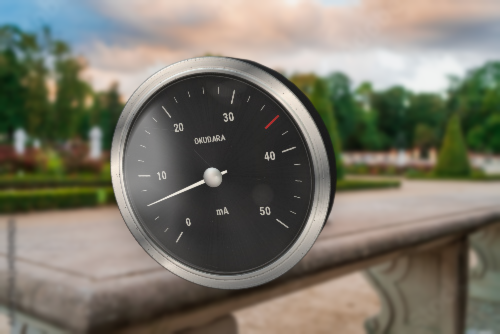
6 mA
